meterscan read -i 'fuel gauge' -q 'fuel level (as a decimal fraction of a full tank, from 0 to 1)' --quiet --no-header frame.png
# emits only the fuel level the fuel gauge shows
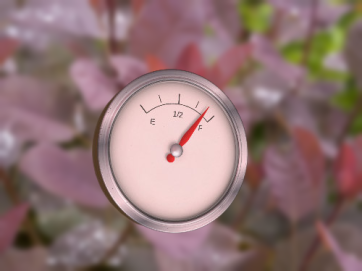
0.875
